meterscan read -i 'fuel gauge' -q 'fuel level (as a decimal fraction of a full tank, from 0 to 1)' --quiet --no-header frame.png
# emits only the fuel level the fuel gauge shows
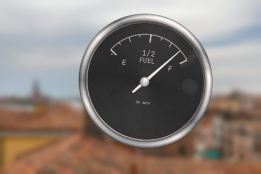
0.875
